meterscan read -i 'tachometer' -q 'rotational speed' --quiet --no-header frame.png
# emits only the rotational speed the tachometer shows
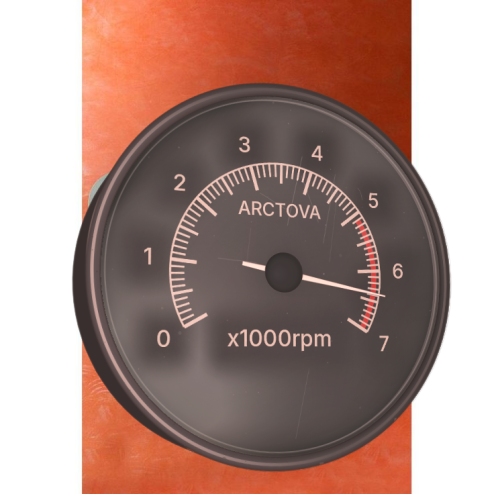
6400 rpm
